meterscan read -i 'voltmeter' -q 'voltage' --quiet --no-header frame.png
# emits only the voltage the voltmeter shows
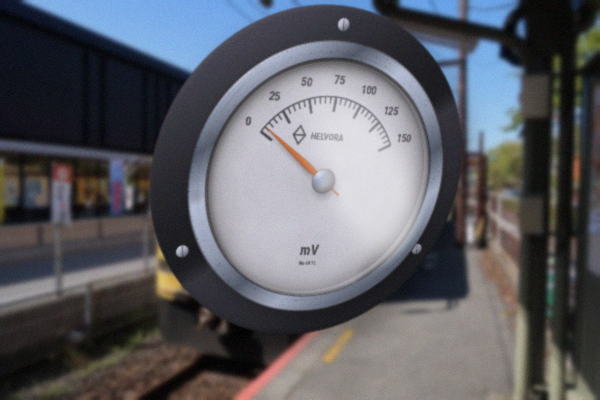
5 mV
